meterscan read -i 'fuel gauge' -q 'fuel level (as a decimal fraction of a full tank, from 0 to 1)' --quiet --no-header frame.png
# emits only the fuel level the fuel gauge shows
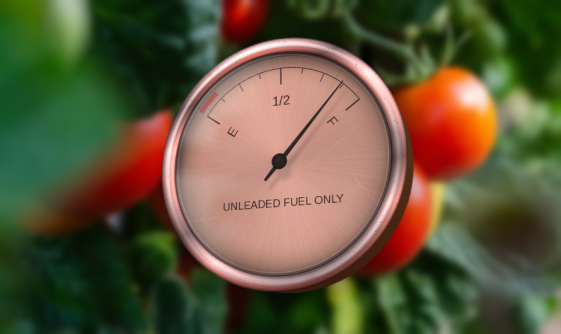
0.875
